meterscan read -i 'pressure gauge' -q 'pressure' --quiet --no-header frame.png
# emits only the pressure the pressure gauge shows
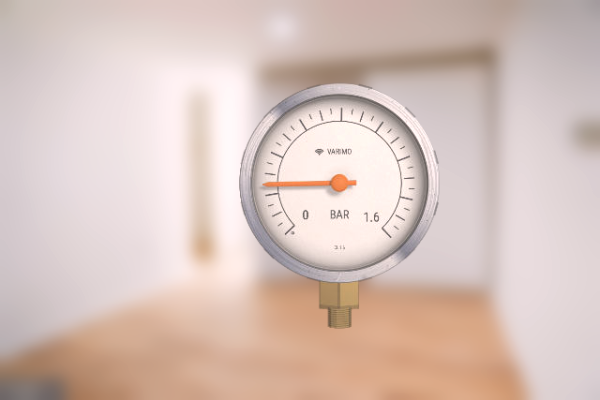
0.25 bar
